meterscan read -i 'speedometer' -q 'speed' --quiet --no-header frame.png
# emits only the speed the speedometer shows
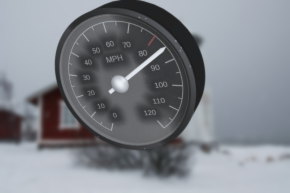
85 mph
